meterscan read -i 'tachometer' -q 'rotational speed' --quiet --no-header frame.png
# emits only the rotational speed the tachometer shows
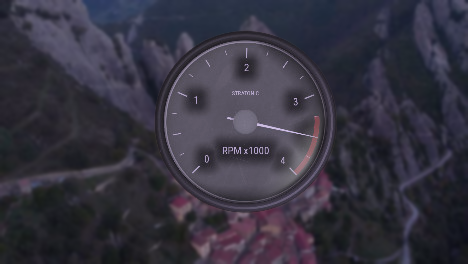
3500 rpm
